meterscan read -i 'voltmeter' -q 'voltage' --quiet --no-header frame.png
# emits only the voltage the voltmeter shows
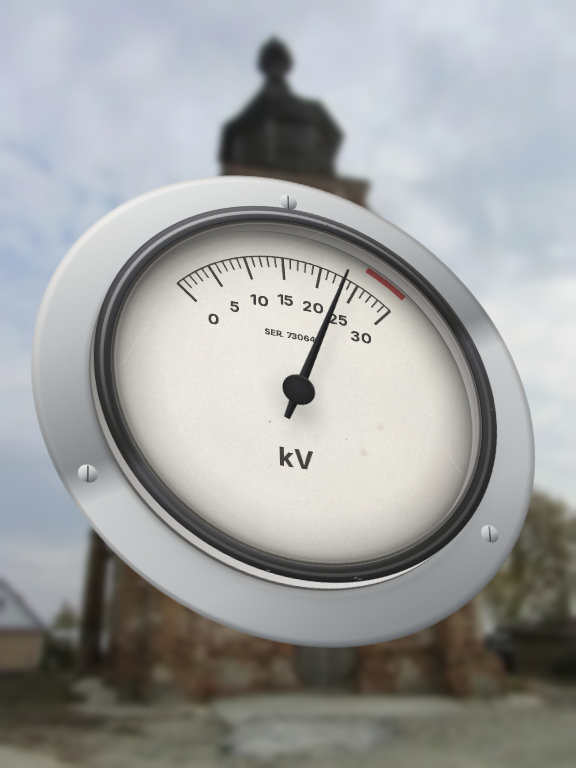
23 kV
